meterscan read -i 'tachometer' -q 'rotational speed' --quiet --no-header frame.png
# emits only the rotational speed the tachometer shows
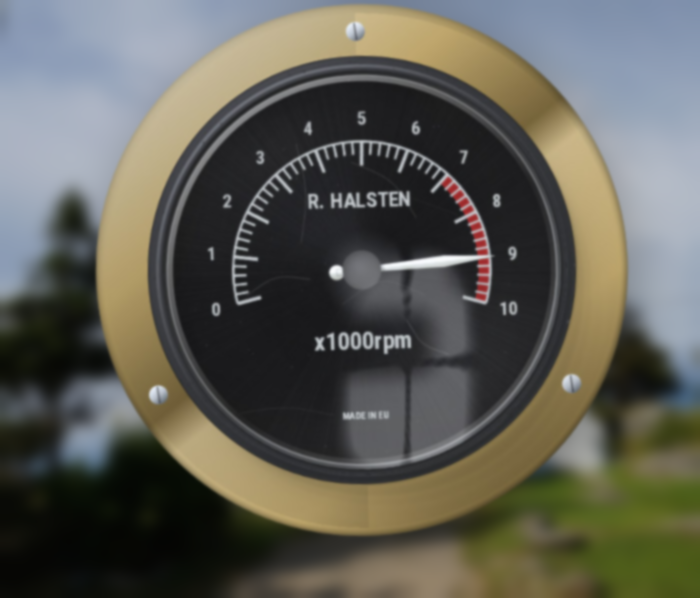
9000 rpm
